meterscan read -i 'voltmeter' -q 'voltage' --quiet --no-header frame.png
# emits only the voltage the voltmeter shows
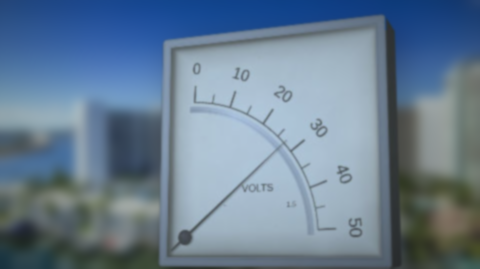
27.5 V
